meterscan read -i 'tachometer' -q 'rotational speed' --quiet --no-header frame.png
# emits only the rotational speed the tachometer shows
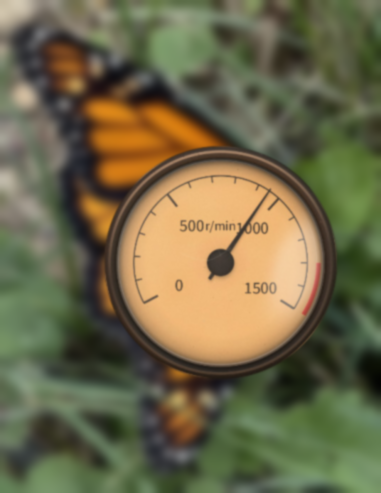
950 rpm
